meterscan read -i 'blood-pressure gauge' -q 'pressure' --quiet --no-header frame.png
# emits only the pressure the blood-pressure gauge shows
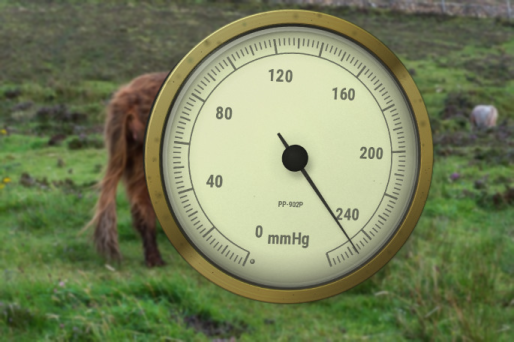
248 mmHg
